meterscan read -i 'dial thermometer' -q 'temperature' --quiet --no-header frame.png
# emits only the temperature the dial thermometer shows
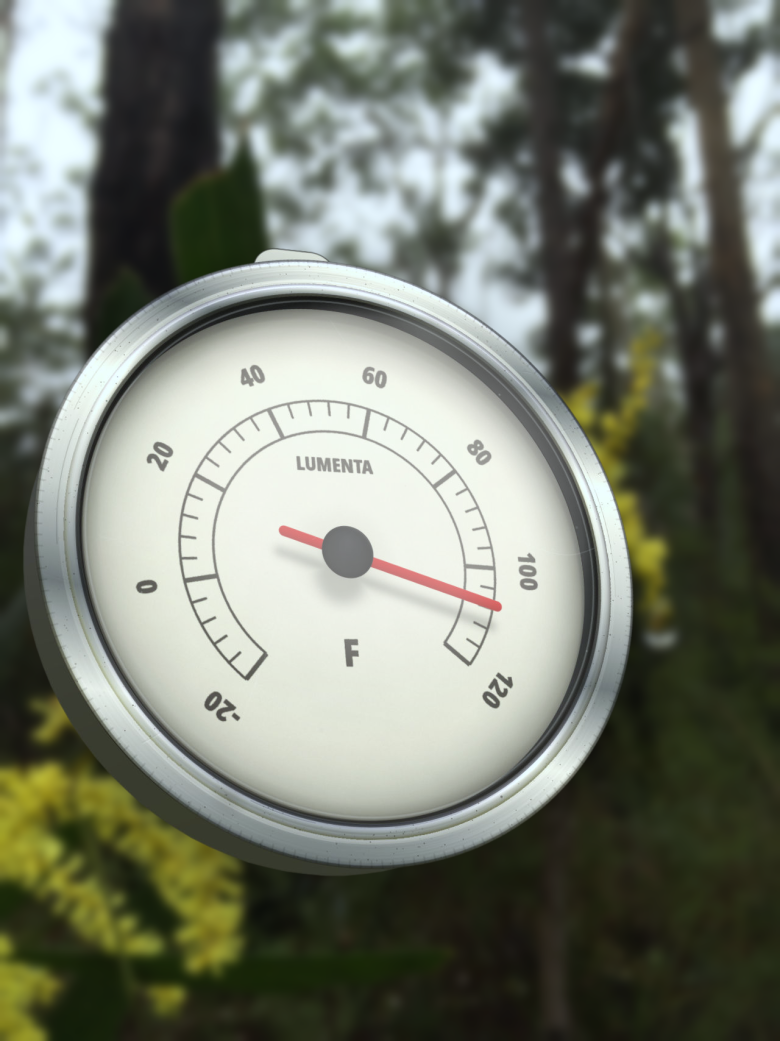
108 °F
